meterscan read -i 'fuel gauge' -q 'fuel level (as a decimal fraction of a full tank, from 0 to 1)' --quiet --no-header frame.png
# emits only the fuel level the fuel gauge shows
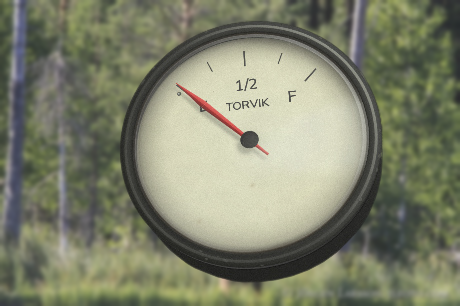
0
